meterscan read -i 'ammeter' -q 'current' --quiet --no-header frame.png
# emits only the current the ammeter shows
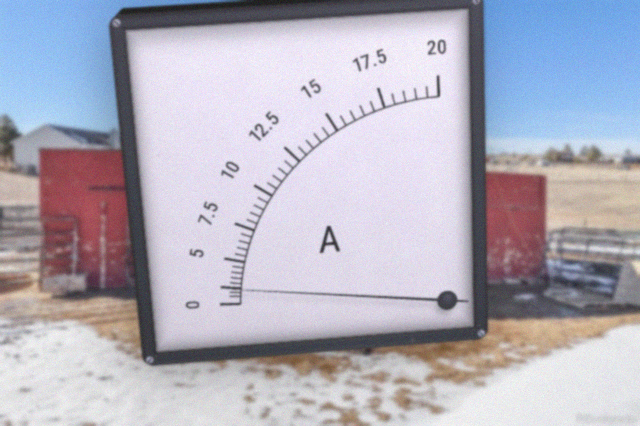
2.5 A
